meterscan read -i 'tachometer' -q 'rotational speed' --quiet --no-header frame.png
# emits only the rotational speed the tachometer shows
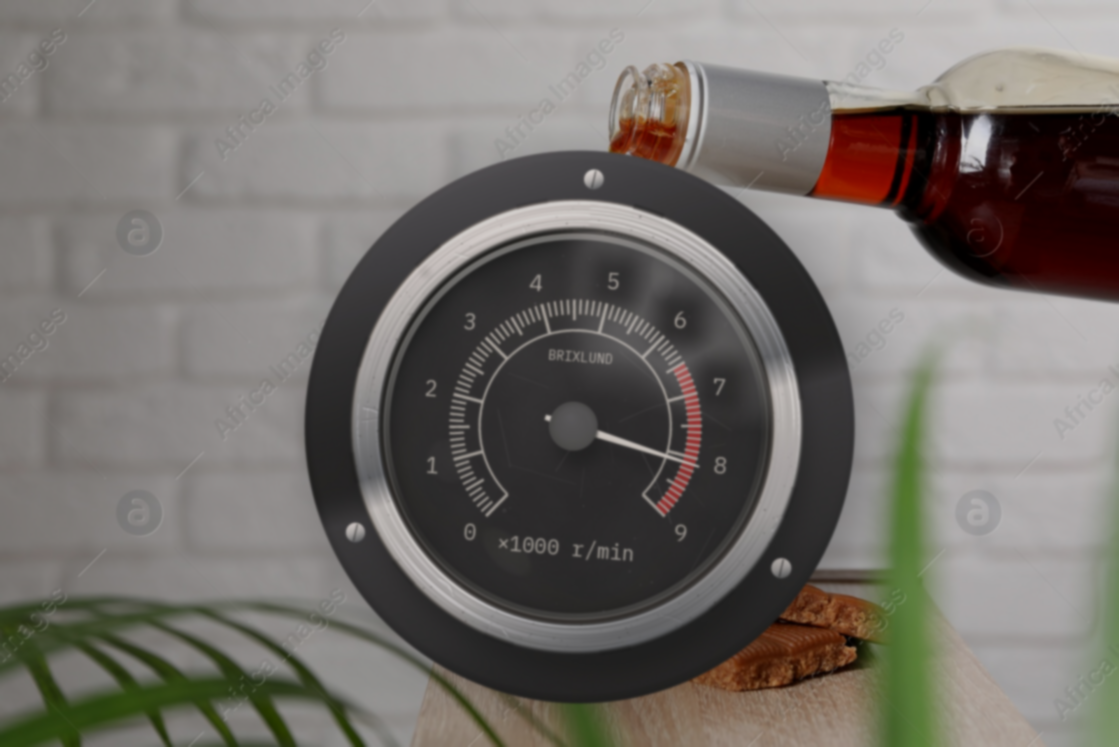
8100 rpm
